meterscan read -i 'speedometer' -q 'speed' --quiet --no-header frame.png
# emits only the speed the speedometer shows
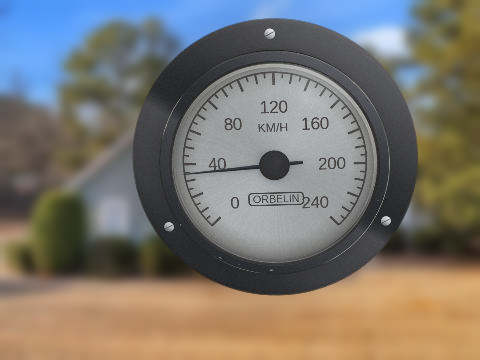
35 km/h
